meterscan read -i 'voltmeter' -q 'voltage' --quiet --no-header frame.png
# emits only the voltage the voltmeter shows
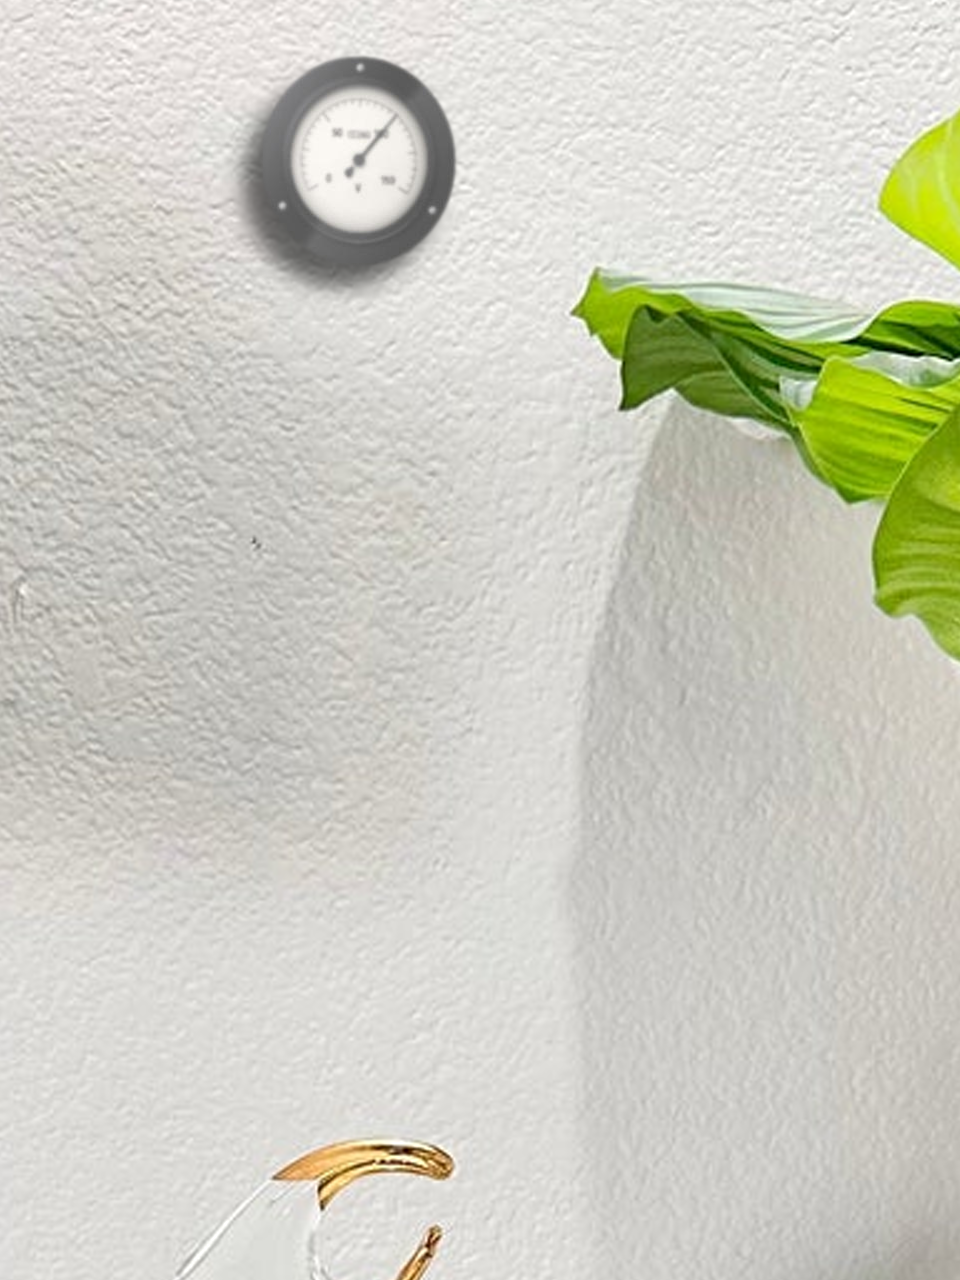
100 V
